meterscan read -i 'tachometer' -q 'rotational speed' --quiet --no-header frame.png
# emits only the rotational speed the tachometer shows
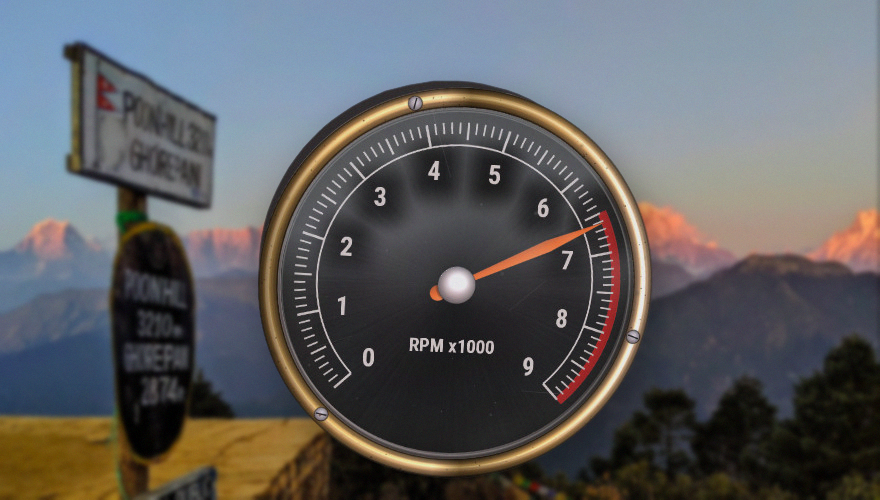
6600 rpm
